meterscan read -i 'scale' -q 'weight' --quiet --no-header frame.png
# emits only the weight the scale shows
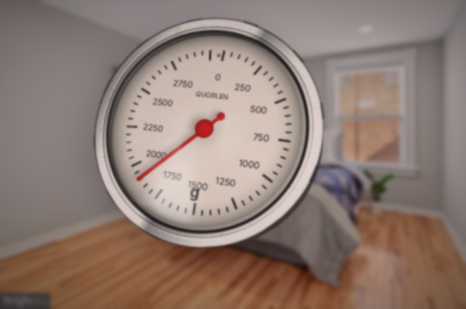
1900 g
